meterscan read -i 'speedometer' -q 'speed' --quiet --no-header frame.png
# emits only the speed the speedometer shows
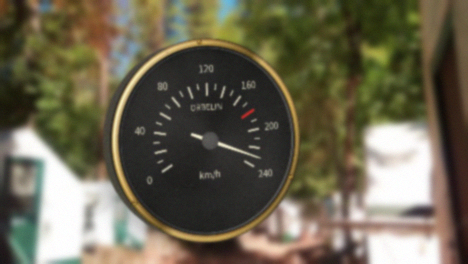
230 km/h
